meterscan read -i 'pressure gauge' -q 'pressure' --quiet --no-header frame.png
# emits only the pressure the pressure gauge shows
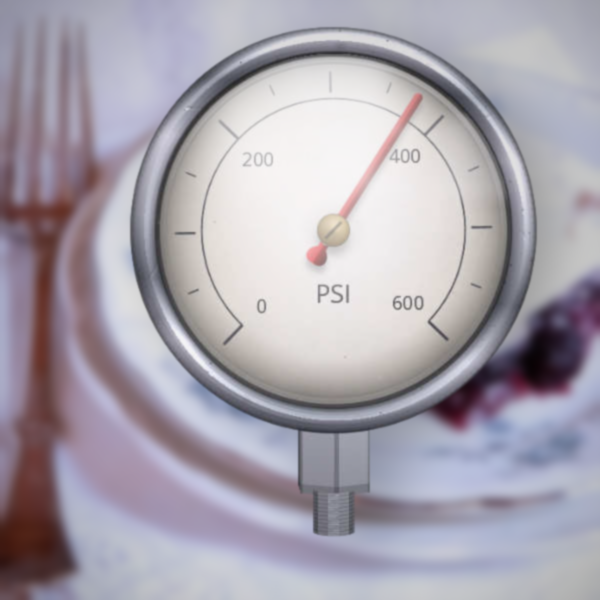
375 psi
